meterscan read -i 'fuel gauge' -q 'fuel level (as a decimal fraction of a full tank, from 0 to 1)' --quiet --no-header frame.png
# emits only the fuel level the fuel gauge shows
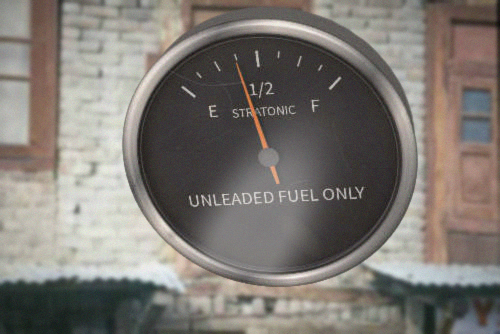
0.375
